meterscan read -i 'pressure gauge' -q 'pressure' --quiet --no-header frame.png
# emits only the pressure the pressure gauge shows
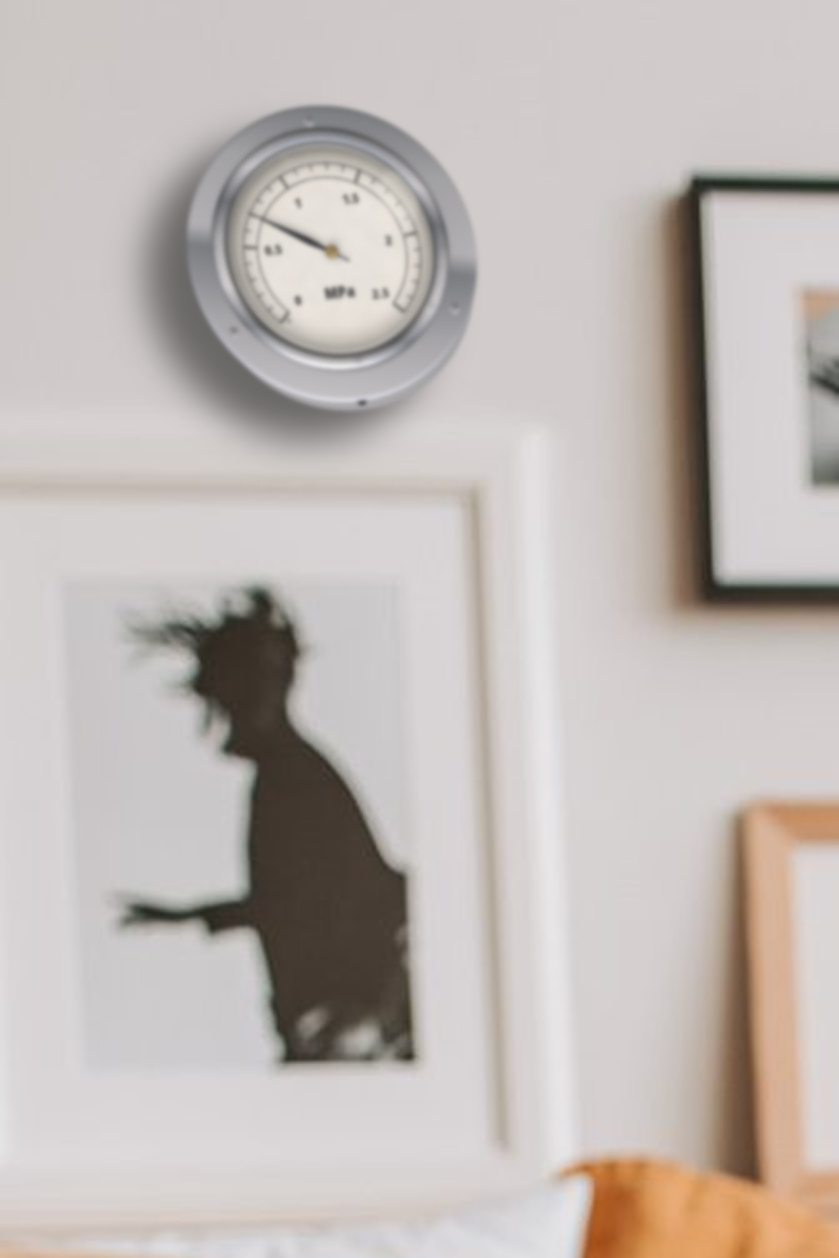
0.7 MPa
